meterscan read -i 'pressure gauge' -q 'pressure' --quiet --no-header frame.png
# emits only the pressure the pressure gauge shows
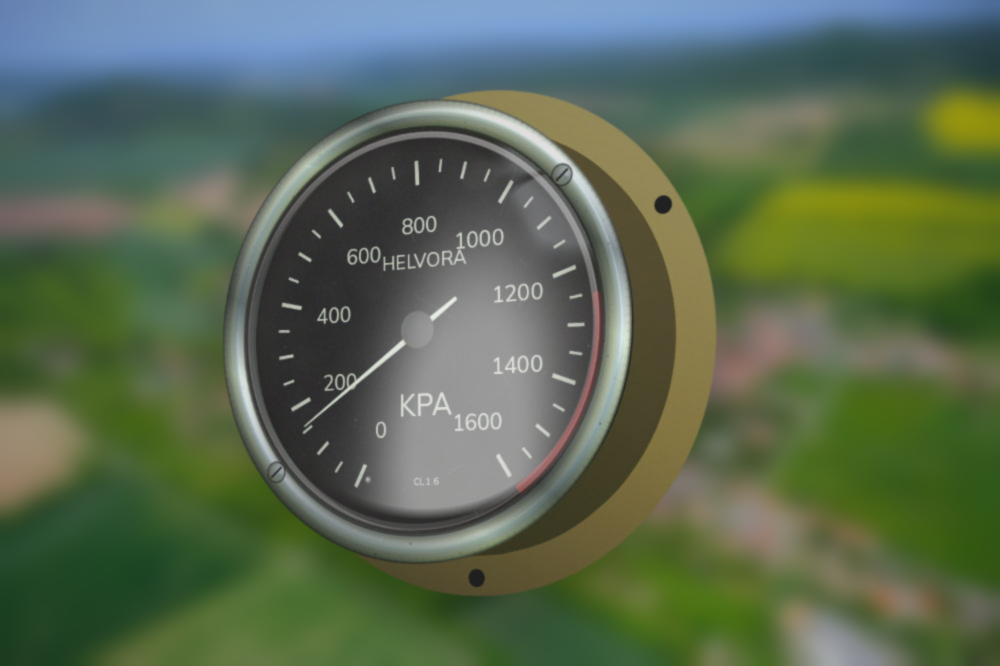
150 kPa
